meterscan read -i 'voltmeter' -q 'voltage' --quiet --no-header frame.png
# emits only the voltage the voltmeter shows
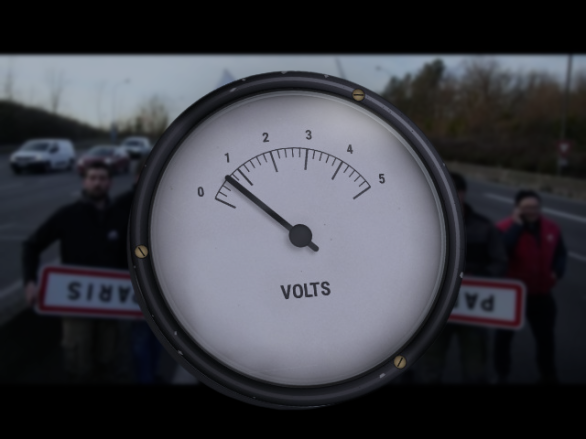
0.6 V
